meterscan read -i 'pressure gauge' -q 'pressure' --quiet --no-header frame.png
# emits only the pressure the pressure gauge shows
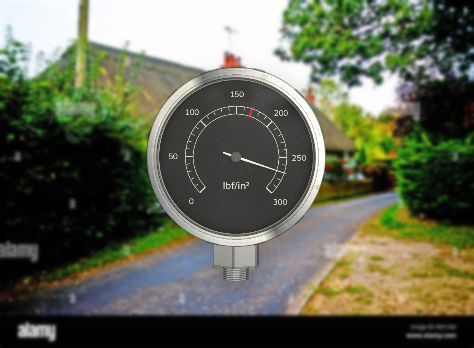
270 psi
